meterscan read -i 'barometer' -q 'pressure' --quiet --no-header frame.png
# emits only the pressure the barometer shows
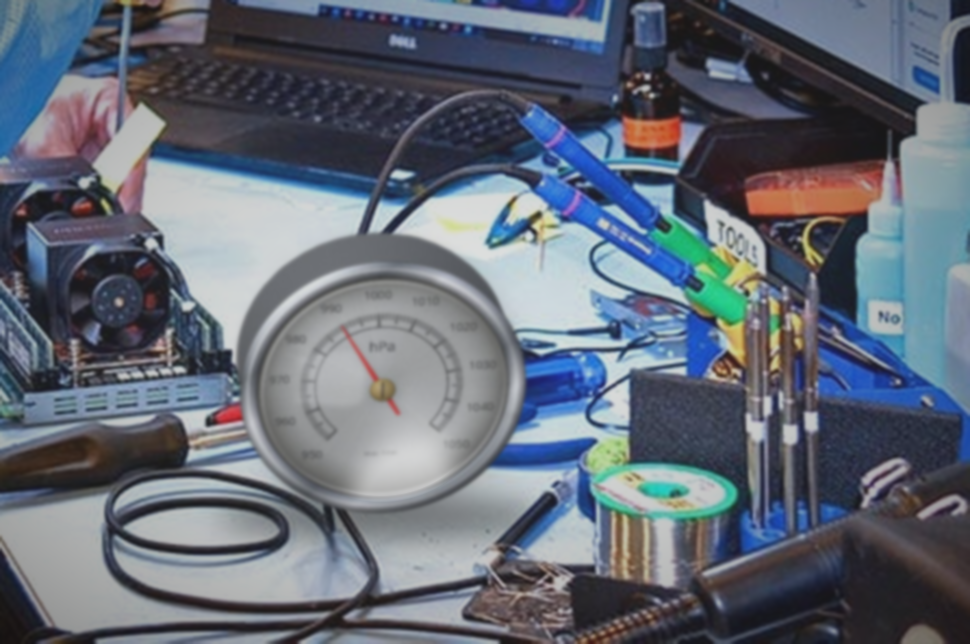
990 hPa
